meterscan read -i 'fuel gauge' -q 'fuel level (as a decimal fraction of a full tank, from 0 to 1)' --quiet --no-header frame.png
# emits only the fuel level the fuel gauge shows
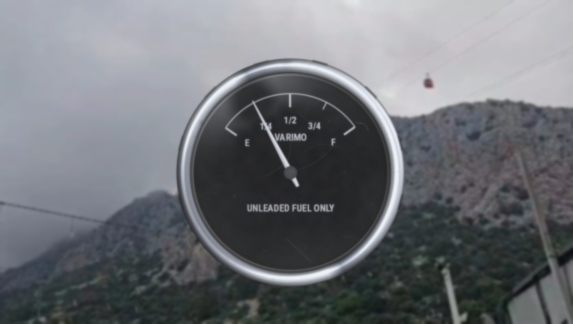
0.25
